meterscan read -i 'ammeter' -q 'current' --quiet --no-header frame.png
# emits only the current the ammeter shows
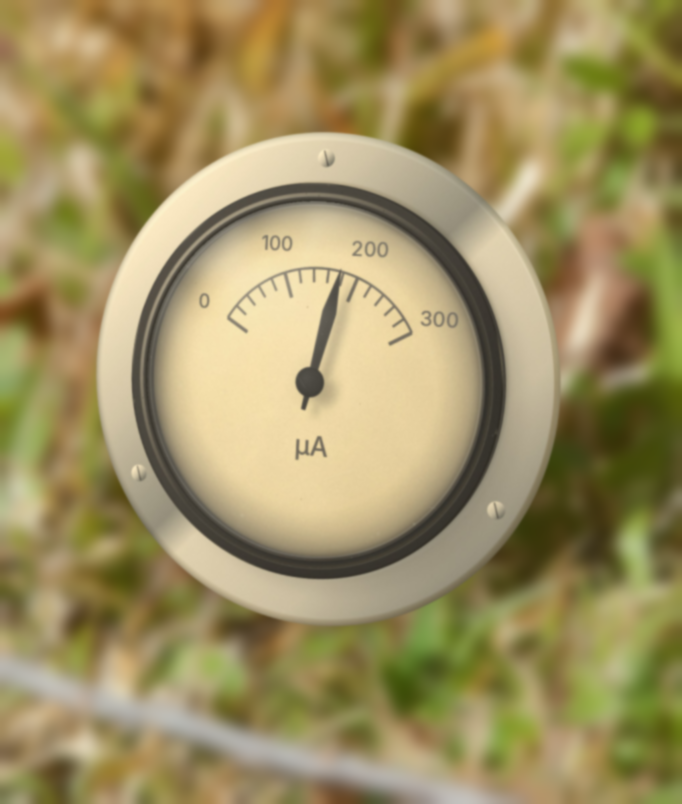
180 µA
